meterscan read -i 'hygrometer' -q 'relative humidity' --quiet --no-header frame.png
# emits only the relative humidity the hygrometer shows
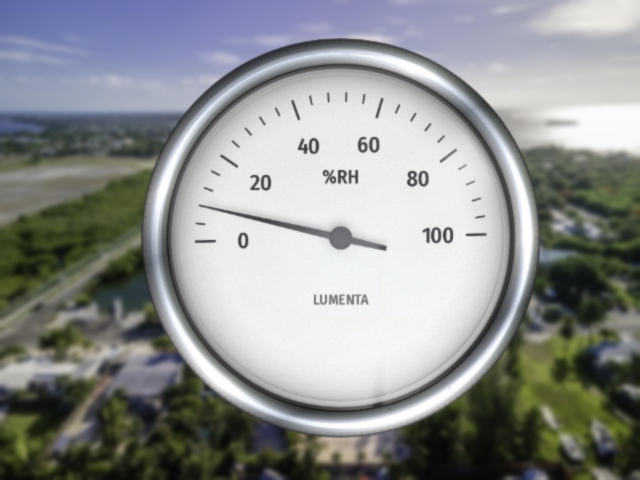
8 %
